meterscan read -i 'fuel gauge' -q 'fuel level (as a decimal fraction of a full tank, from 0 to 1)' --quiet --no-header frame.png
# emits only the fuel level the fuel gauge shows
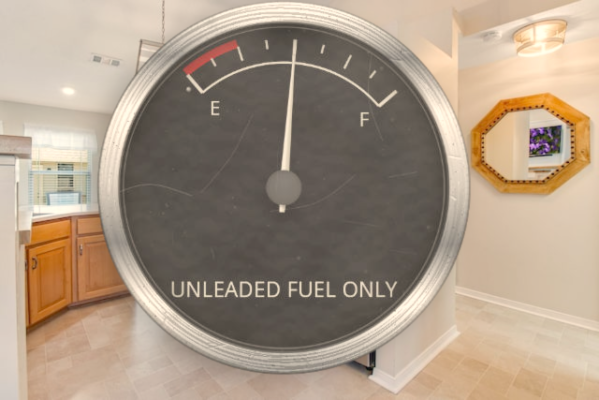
0.5
